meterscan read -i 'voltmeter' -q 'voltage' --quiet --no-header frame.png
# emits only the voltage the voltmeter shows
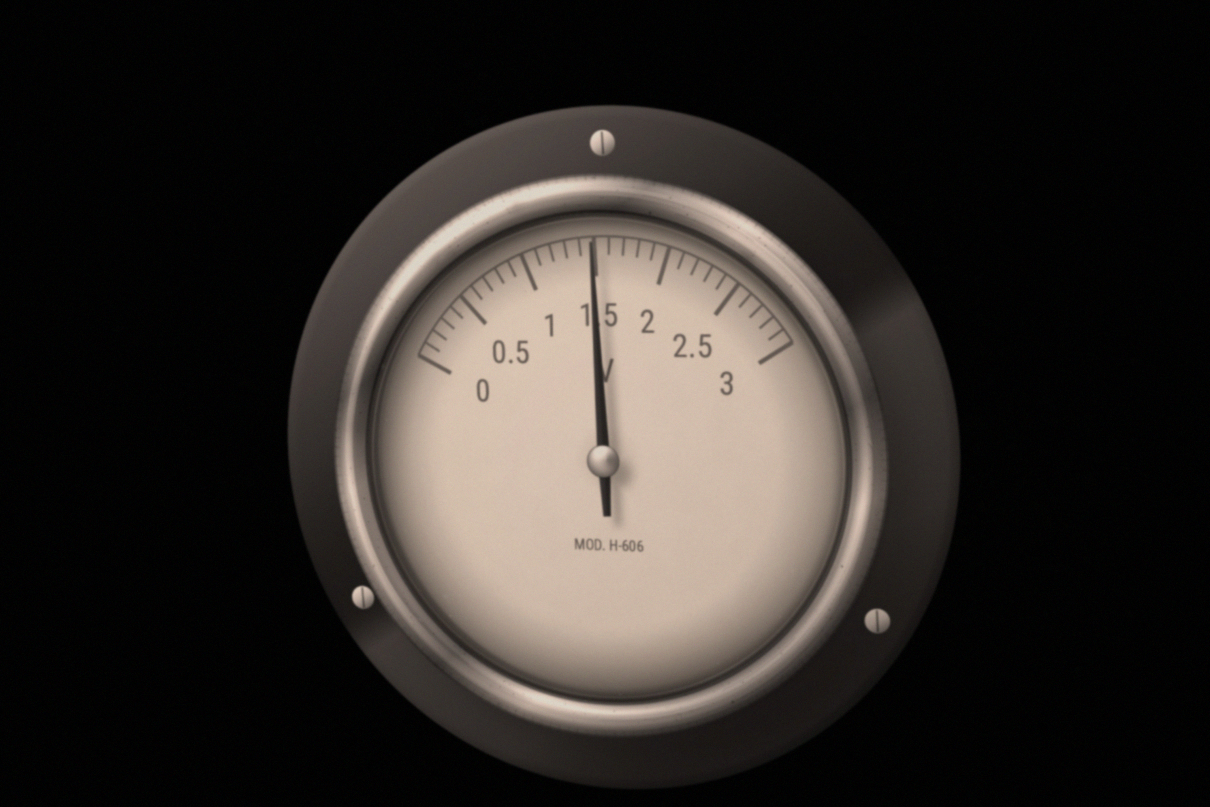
1.5 V
